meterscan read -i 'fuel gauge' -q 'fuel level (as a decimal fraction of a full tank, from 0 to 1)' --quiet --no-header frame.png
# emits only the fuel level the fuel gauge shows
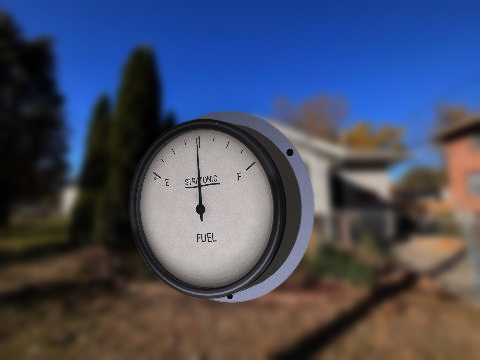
0.5
